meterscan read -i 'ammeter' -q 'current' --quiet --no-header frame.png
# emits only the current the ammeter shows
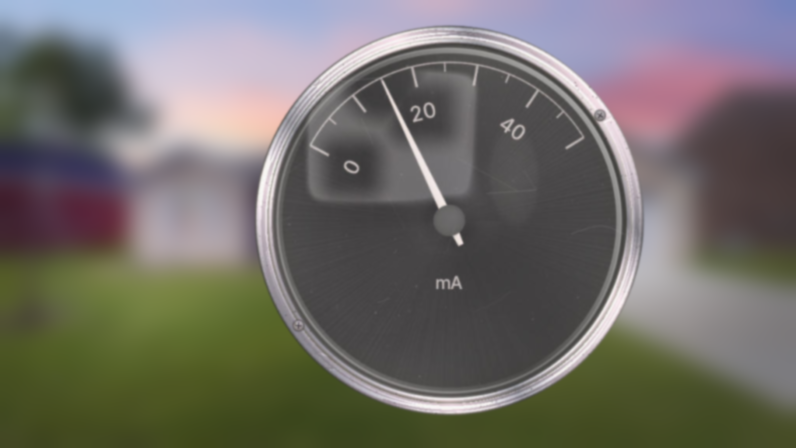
15 mA
